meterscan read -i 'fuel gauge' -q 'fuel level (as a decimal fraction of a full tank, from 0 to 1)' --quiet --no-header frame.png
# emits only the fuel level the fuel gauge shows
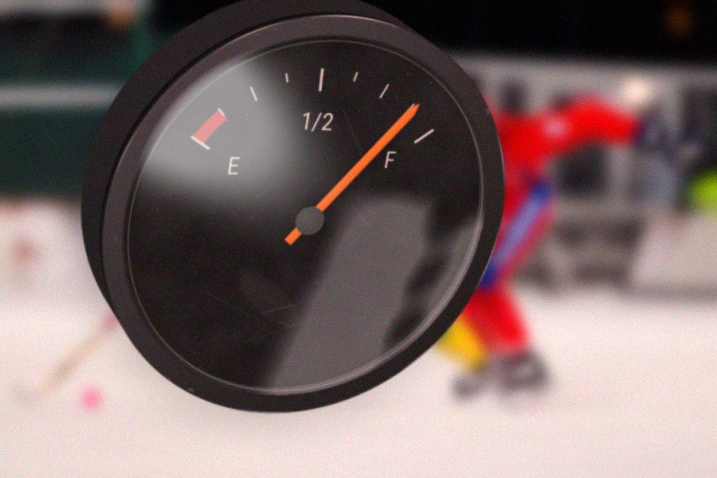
0.875
